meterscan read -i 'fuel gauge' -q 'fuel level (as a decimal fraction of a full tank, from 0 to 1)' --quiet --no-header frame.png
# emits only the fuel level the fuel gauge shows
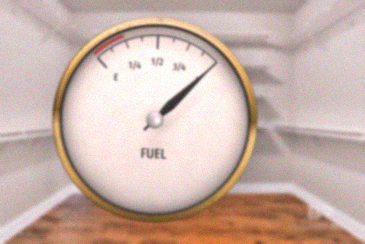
1
